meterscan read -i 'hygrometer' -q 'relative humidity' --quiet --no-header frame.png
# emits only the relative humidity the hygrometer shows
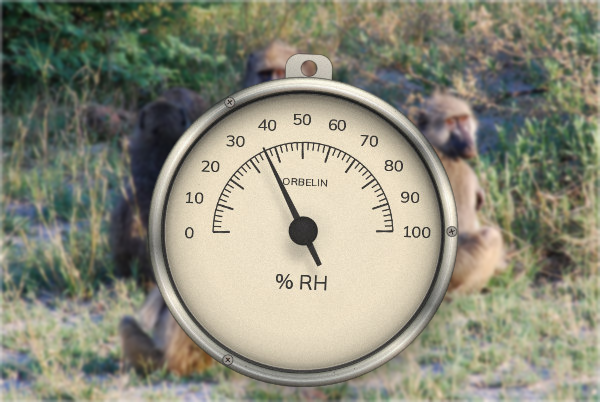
36 %
